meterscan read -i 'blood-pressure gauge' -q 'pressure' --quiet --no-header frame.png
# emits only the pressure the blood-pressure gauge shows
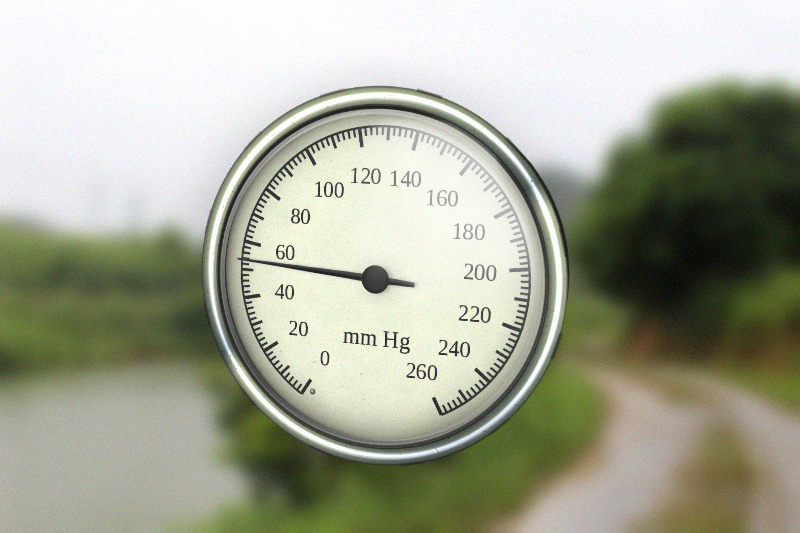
54 mmHg
